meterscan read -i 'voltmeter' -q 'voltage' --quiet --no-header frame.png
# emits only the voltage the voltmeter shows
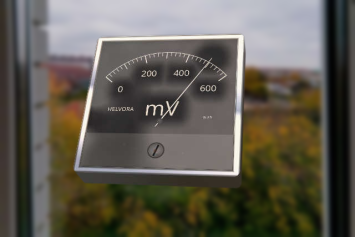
500 mV
